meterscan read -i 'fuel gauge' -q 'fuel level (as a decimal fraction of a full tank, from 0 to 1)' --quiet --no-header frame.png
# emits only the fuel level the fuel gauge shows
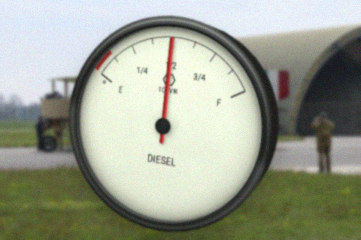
0.5
